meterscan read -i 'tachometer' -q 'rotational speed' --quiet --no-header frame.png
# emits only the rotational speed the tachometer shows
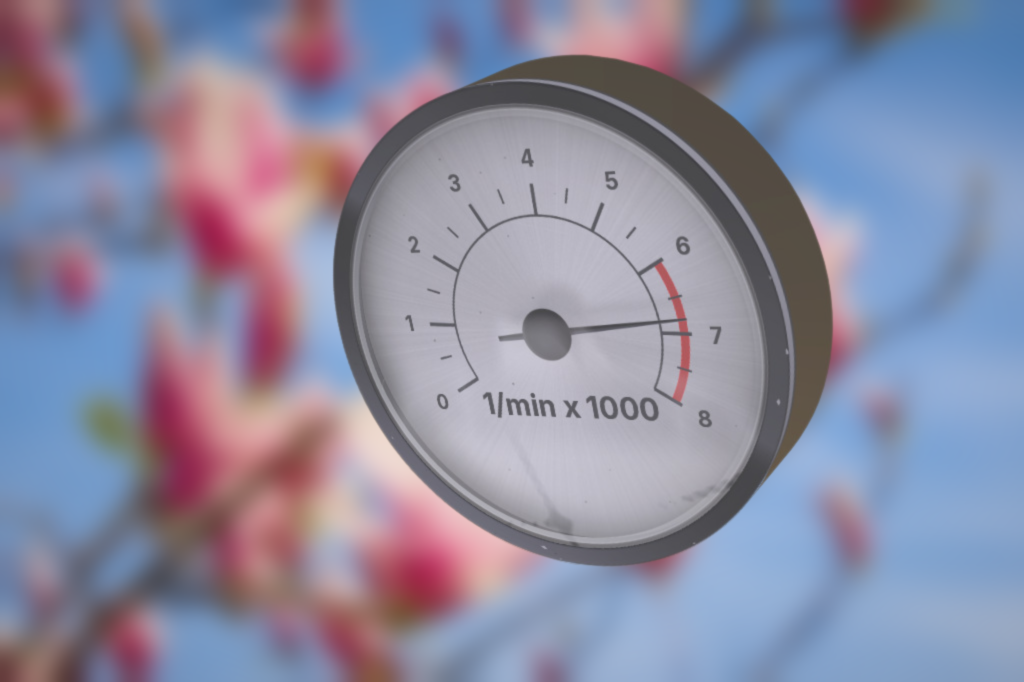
6750 rpm
